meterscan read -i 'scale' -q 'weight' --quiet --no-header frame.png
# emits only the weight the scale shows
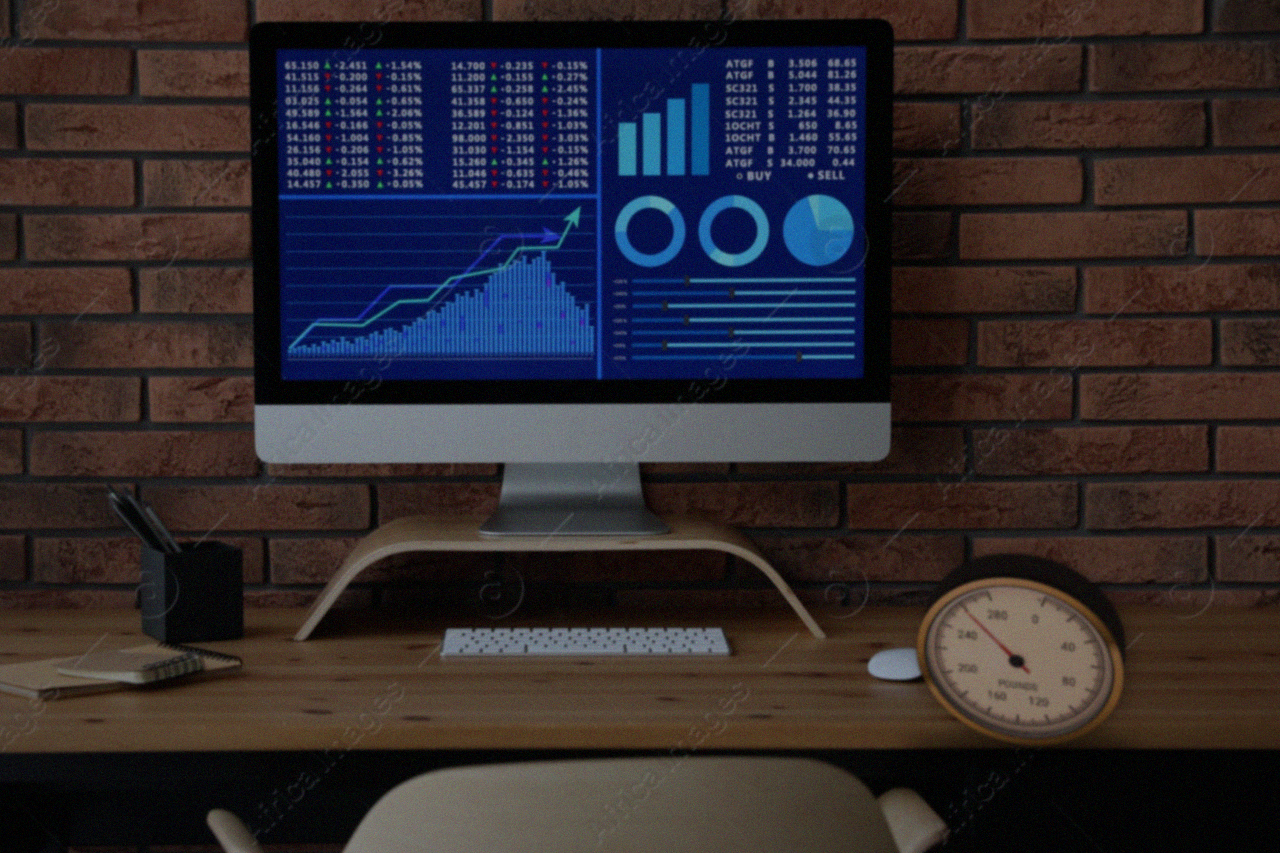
260 lb
